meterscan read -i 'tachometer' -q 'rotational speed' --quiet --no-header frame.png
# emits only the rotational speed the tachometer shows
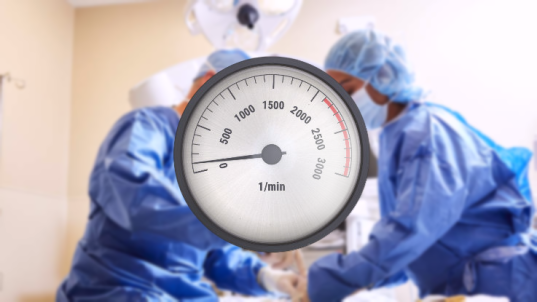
100 rpm
